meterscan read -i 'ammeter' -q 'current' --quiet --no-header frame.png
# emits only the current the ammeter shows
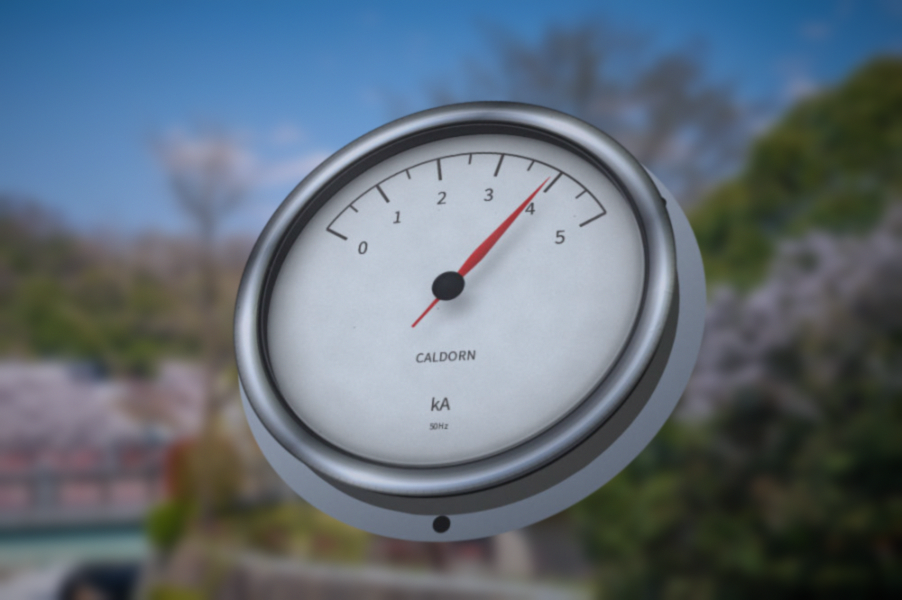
4 kA
